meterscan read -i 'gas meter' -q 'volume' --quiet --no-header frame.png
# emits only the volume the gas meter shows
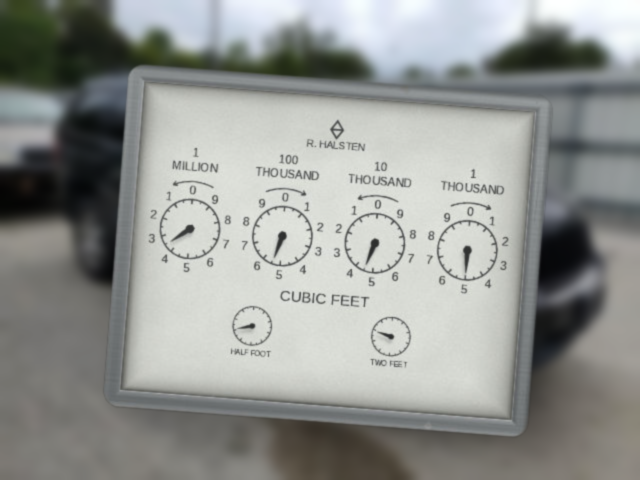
354500 ft³
